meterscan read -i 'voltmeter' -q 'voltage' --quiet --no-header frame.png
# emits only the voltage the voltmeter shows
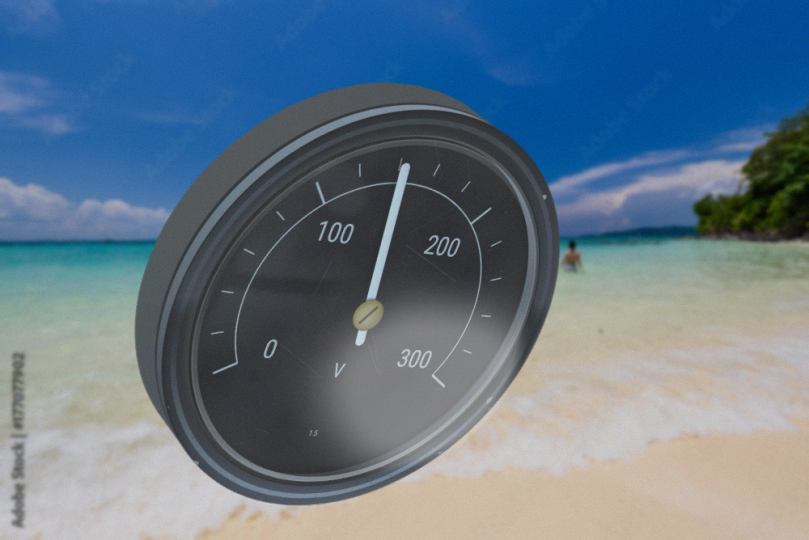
140 V
